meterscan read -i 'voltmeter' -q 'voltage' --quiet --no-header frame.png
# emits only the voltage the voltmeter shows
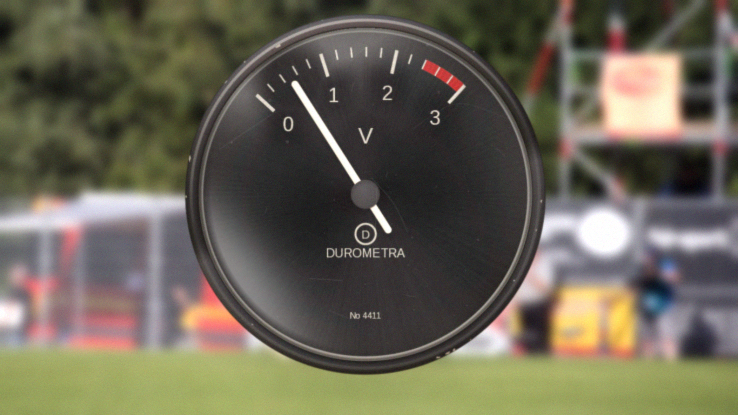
0.5 V
